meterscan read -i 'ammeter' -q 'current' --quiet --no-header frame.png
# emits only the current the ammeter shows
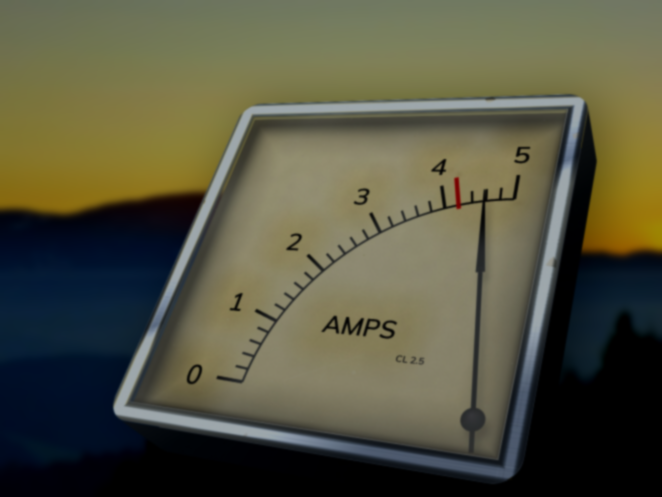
4.6 A
